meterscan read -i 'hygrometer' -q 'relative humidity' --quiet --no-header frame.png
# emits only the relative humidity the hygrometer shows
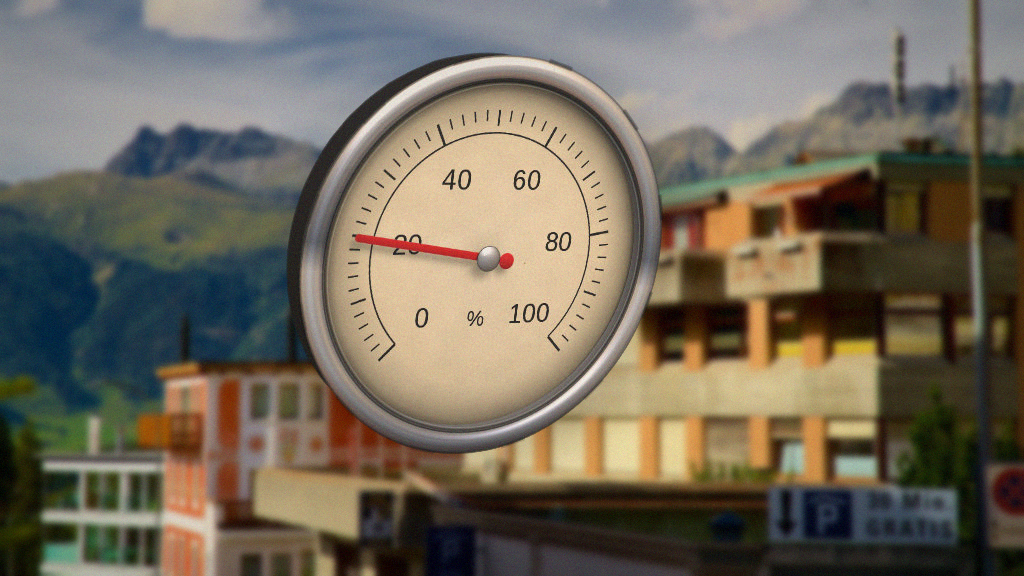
20 %
